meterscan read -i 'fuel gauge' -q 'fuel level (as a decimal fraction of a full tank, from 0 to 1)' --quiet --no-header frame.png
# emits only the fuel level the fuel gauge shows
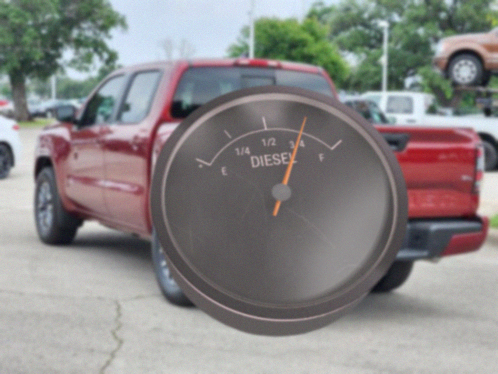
0.75
